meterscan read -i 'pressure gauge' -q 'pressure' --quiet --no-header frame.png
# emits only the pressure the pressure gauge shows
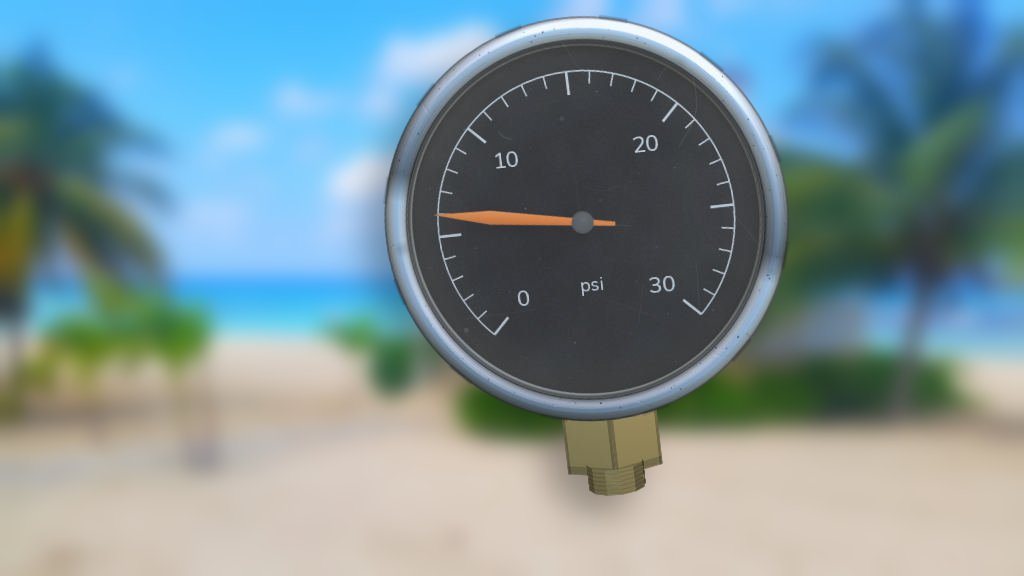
6 psi
